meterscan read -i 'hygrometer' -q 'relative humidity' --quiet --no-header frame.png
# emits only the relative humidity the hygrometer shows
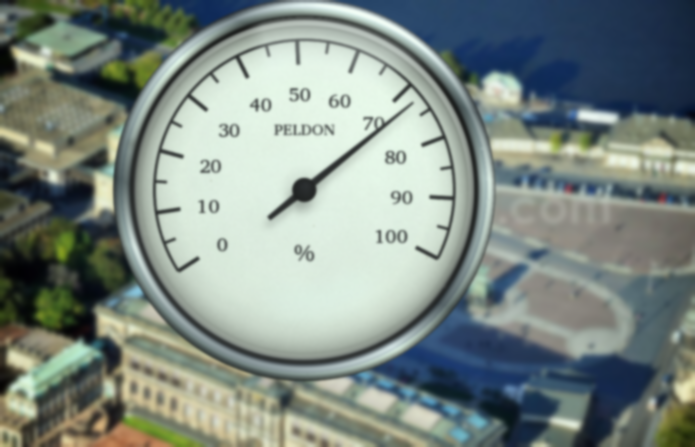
72.5 %
